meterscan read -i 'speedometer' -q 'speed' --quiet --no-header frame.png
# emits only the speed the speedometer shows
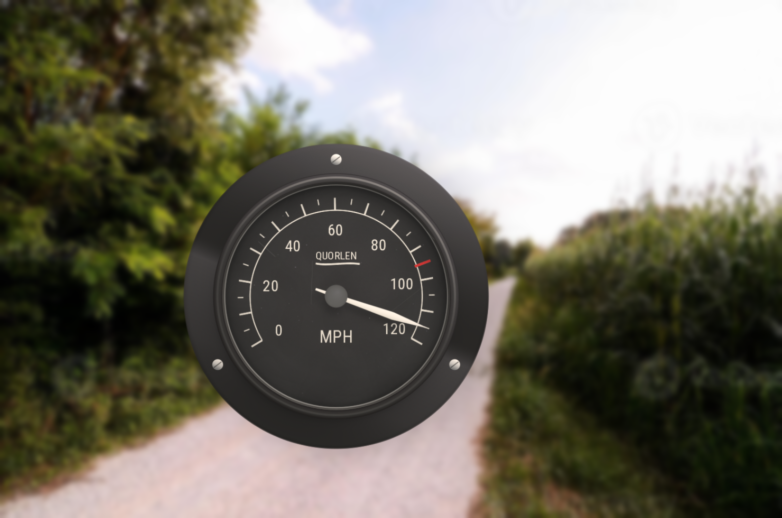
115 mph
